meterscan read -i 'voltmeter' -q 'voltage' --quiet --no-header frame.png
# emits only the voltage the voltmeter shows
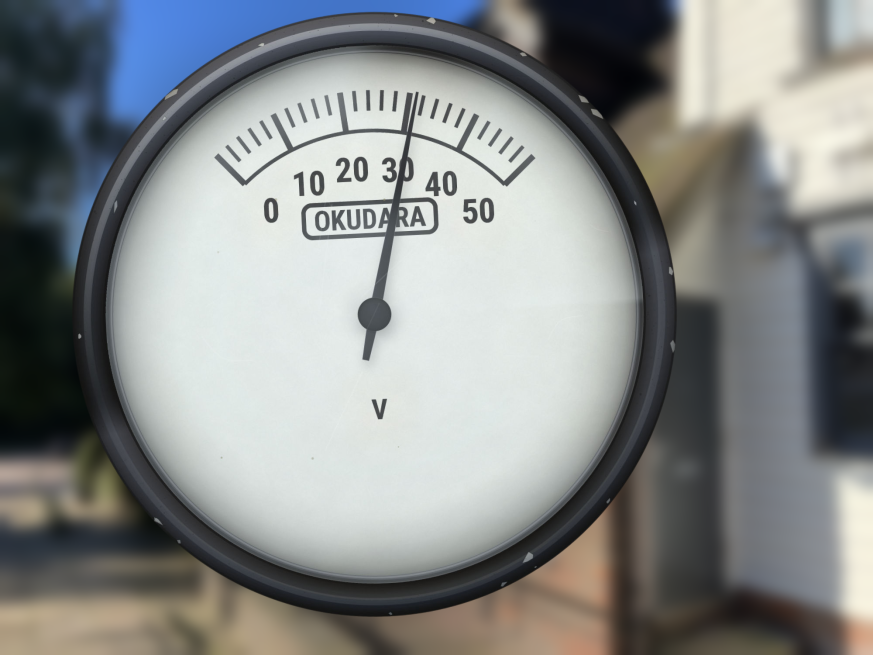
31 V
